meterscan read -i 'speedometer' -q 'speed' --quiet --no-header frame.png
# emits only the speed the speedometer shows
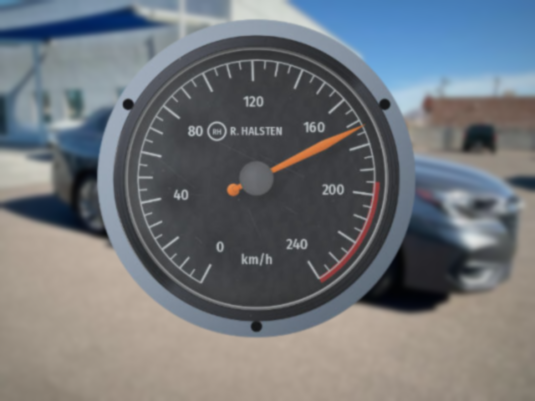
172.5 km/h
